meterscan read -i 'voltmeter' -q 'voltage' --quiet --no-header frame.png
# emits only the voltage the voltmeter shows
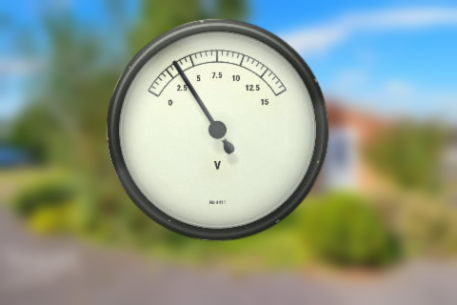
3.5 V
